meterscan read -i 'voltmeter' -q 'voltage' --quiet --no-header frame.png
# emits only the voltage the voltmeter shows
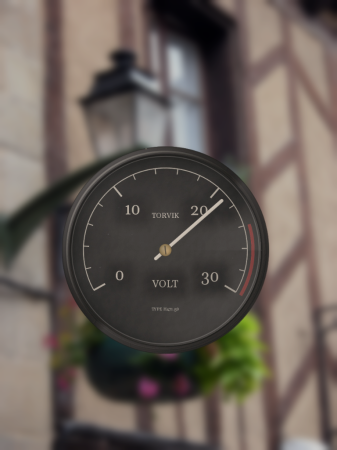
21 V
